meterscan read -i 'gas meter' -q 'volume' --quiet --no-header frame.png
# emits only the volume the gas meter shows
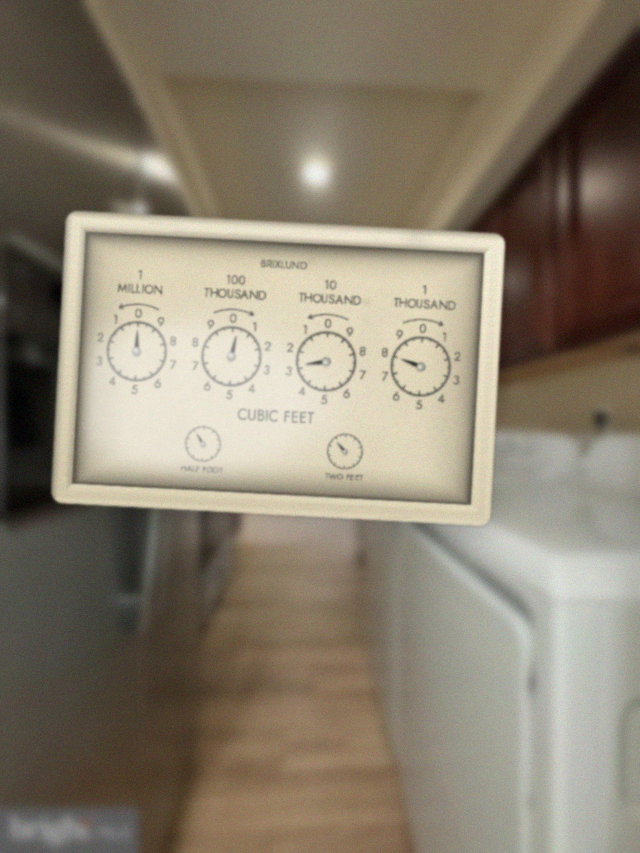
2800 ft³
